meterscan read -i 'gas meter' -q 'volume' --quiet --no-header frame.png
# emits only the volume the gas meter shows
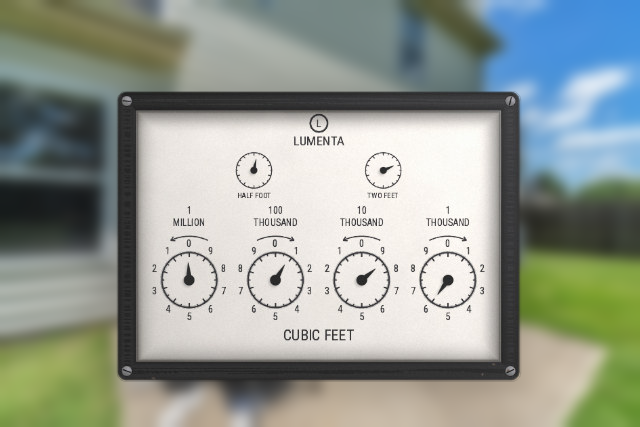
8600 ft³
